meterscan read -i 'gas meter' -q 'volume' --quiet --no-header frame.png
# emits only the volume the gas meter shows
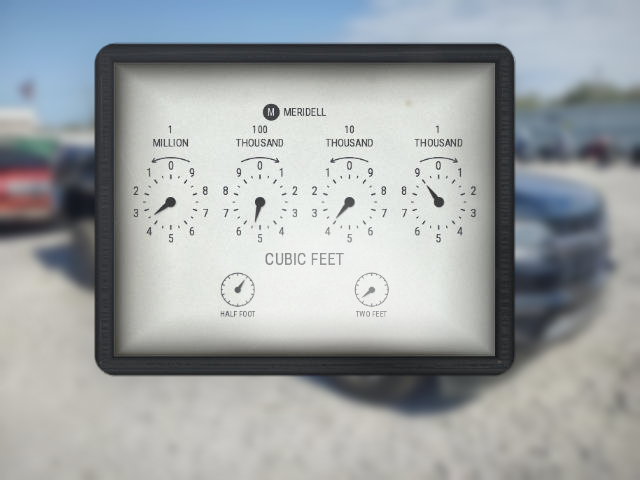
353900 ft³
